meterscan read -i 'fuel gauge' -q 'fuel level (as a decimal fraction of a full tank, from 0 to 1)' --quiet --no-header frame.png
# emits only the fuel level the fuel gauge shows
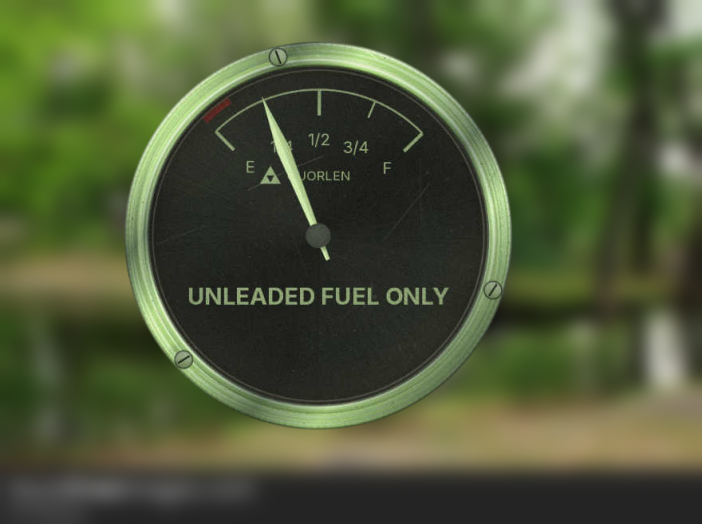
0.25
